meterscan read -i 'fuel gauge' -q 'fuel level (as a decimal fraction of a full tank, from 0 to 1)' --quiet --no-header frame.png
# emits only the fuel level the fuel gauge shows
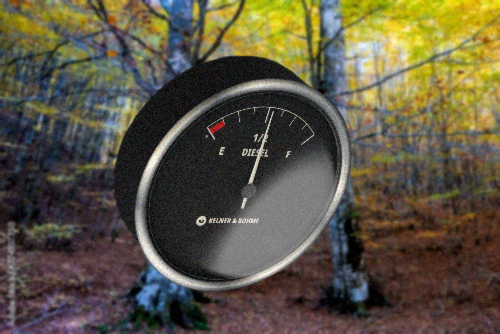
0.5
